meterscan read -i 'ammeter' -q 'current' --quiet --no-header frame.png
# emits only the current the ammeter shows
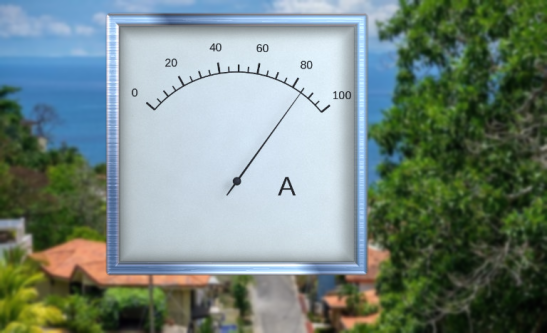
85 A
